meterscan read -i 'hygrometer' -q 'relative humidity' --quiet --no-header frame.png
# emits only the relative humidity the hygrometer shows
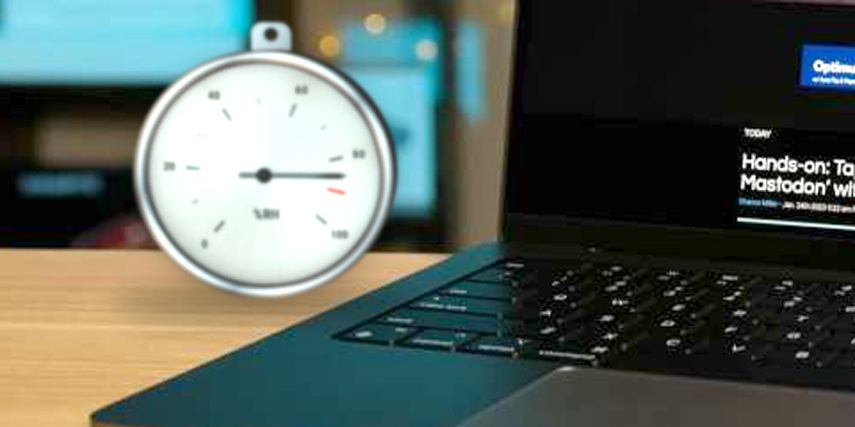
85 %
